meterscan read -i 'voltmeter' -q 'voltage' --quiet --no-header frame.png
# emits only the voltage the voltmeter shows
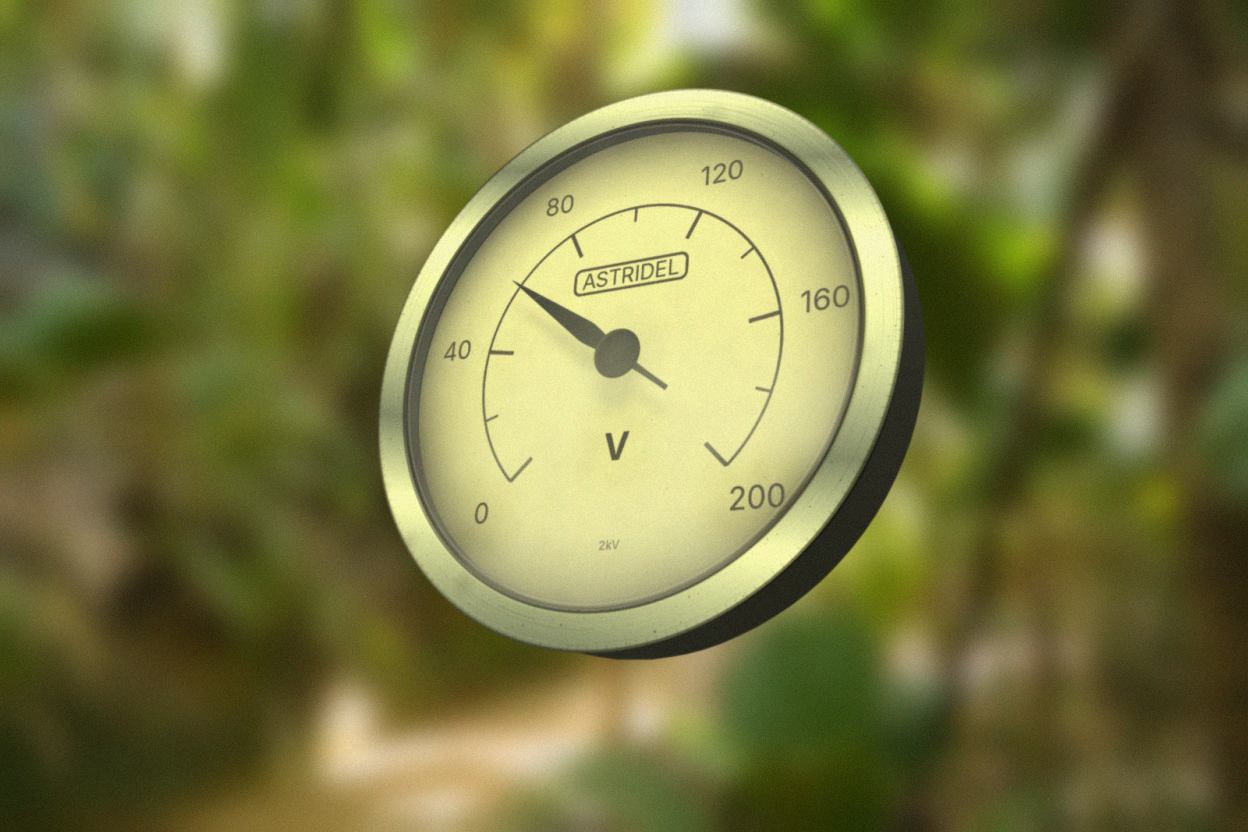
60 V
